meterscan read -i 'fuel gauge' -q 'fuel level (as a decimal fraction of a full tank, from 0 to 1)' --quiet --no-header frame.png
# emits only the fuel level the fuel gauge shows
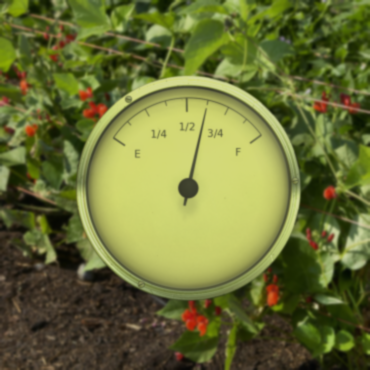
0.625
